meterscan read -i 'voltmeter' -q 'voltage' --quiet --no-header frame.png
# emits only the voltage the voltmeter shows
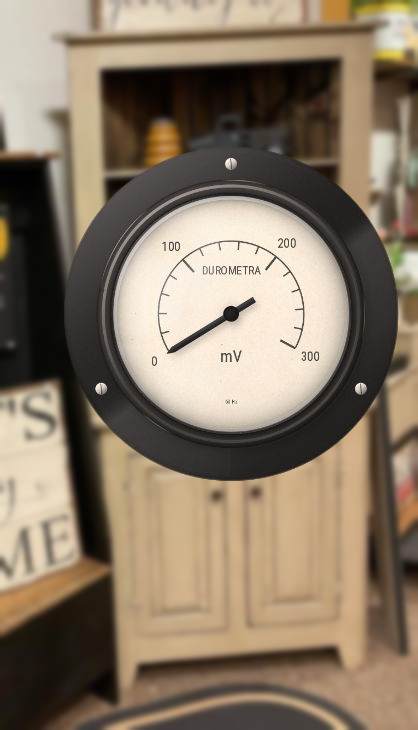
0 mV
